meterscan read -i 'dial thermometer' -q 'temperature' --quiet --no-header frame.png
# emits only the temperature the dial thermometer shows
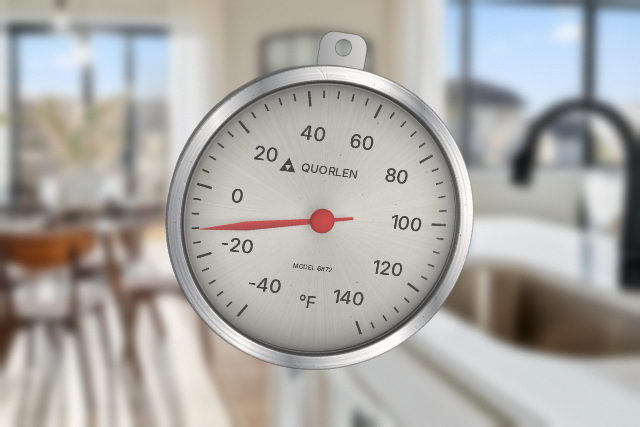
-12 °F
